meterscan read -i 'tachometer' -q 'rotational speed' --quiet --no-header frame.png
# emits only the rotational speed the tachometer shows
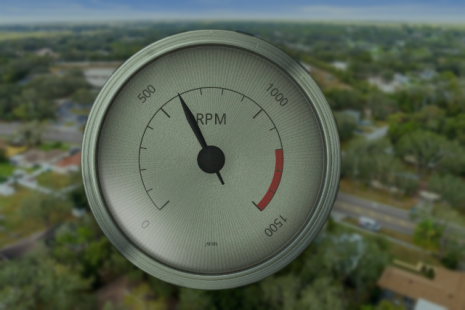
600 rpm
